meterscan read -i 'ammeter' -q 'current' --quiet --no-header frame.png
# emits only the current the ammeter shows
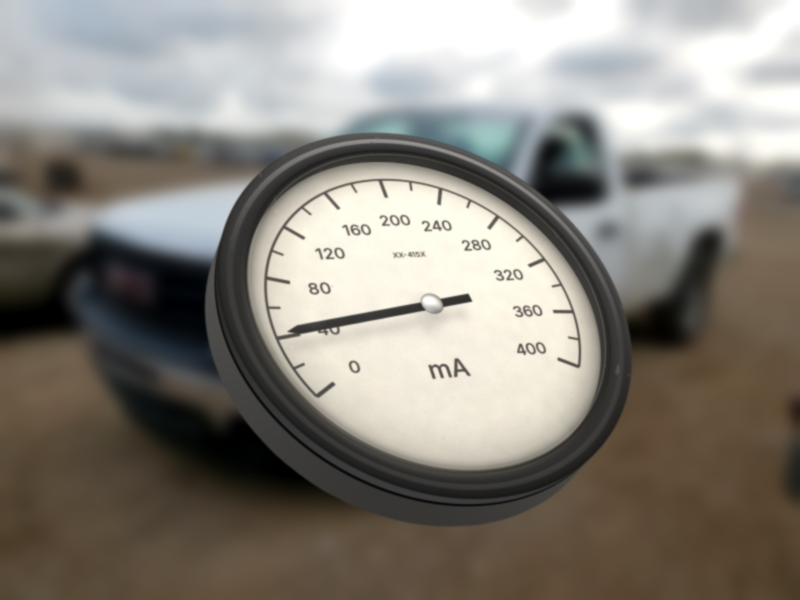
40 mA
